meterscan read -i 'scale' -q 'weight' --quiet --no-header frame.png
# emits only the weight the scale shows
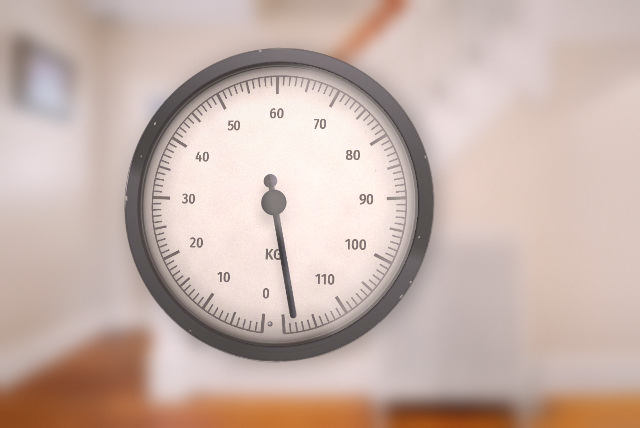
118 kg
